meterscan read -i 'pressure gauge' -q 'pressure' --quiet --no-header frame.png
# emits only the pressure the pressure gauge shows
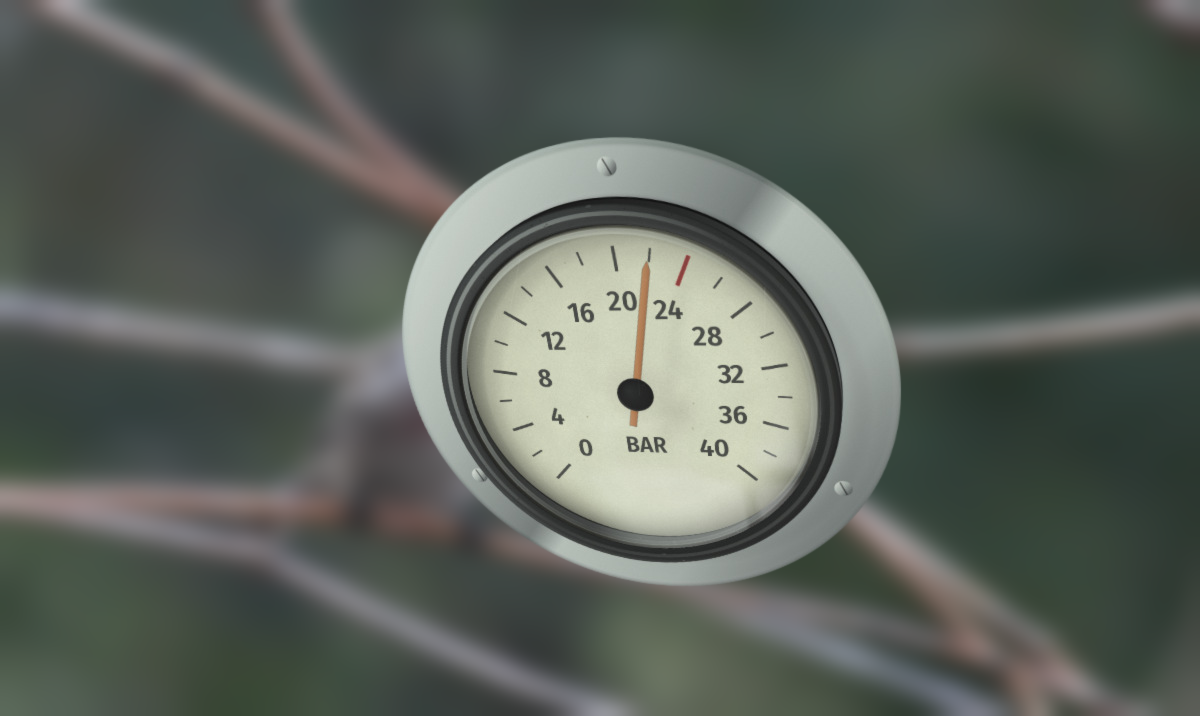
22 bar
